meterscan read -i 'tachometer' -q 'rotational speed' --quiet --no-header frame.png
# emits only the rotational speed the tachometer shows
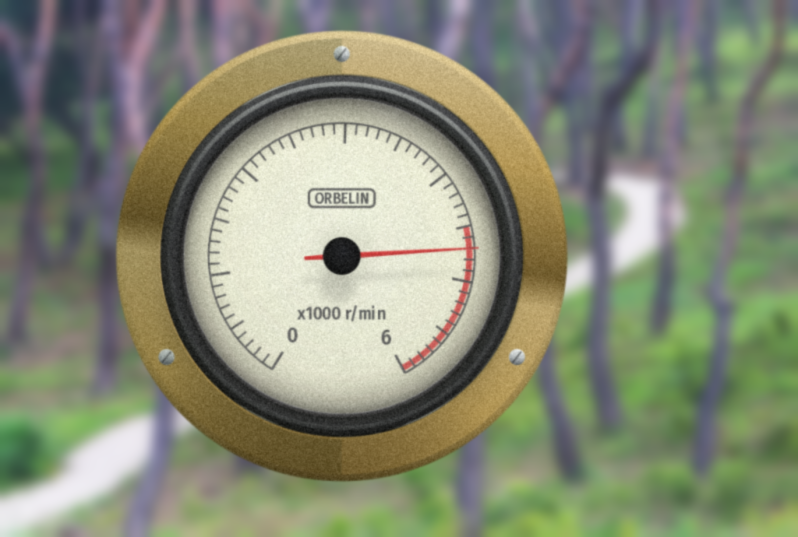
4700 rpm
